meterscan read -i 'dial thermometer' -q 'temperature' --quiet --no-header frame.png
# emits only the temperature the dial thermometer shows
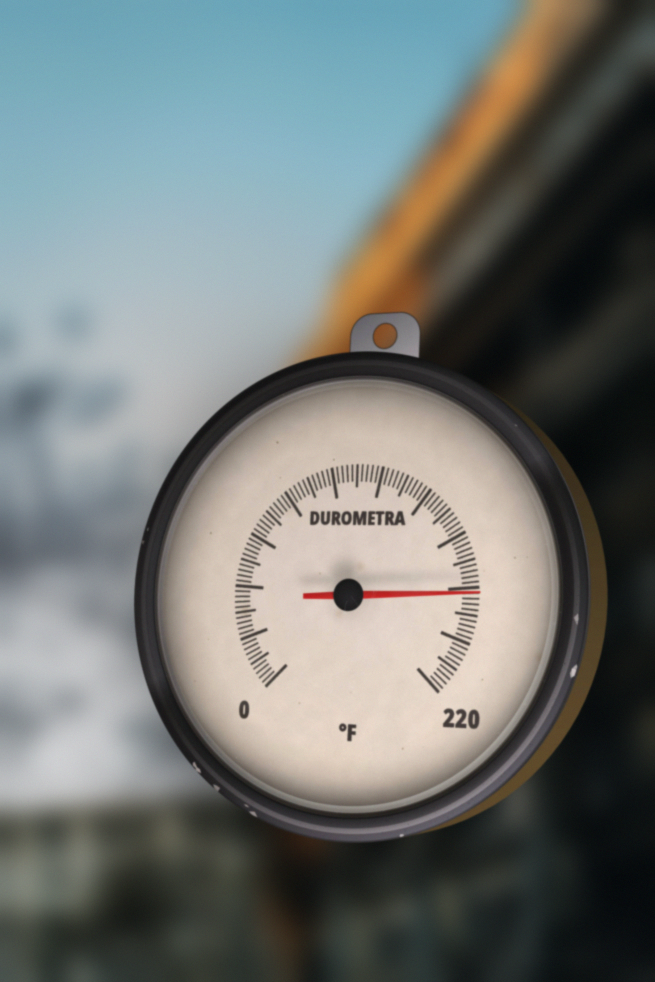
182 °F
